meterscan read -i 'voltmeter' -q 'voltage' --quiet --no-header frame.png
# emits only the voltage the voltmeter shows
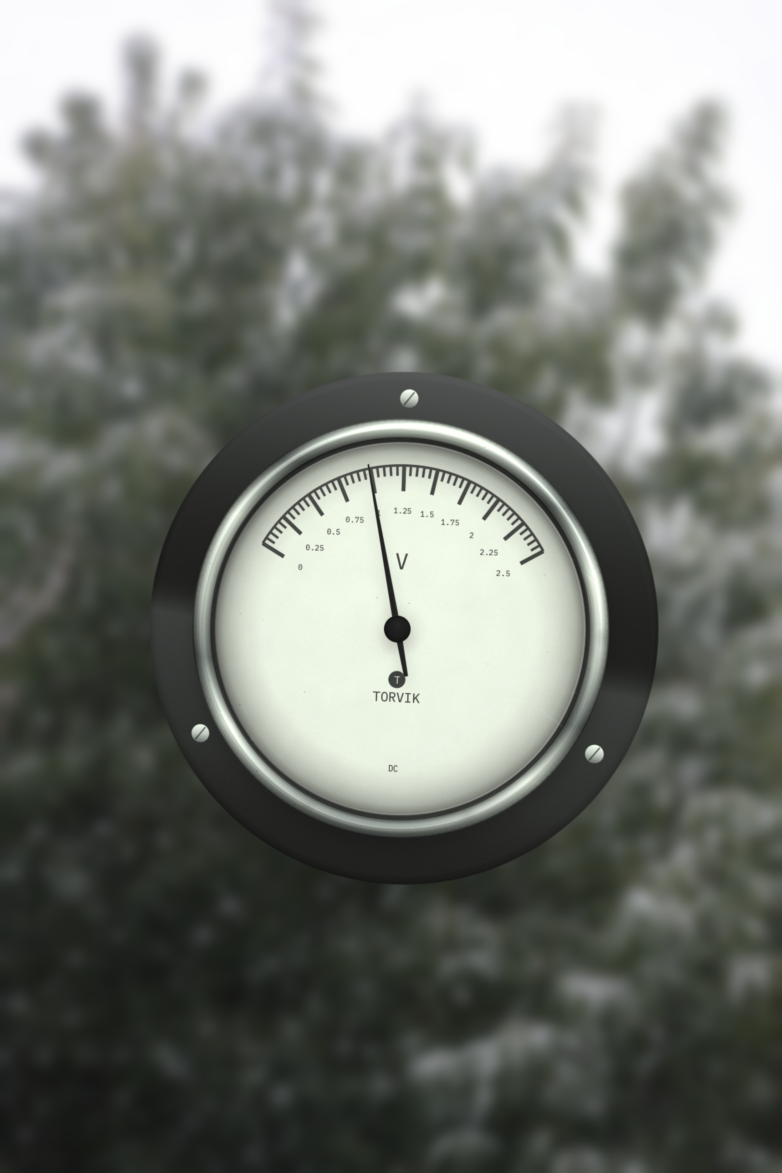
1 V
